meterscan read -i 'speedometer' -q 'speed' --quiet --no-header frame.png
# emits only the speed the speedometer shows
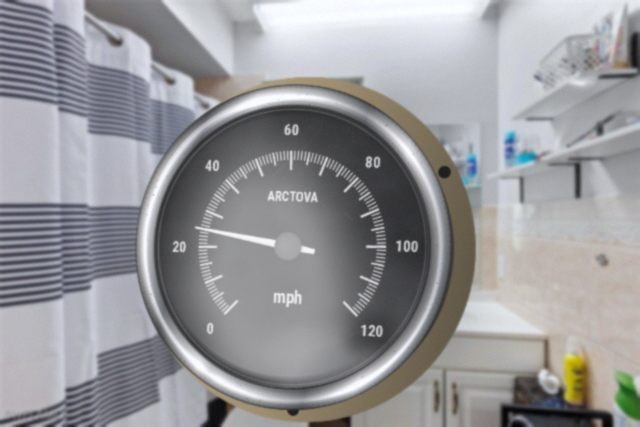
25 mph
